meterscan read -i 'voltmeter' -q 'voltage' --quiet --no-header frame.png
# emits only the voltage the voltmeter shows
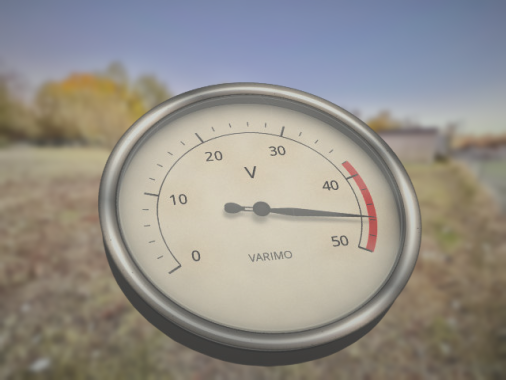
46 V
